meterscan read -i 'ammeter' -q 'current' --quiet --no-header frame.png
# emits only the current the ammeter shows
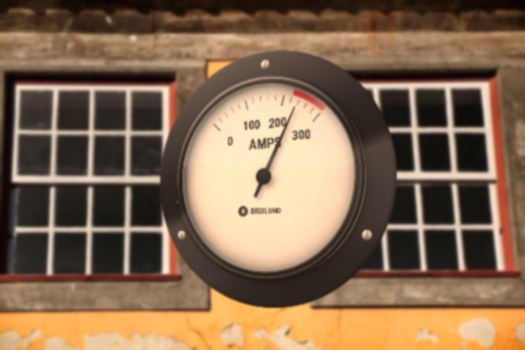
240 A
